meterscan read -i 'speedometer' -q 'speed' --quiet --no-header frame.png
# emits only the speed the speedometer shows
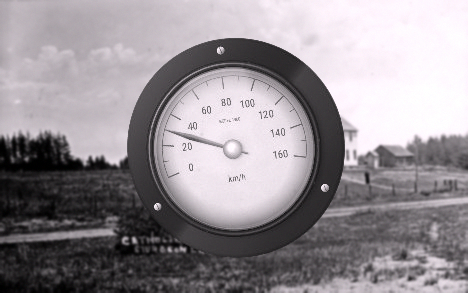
30 km/h
